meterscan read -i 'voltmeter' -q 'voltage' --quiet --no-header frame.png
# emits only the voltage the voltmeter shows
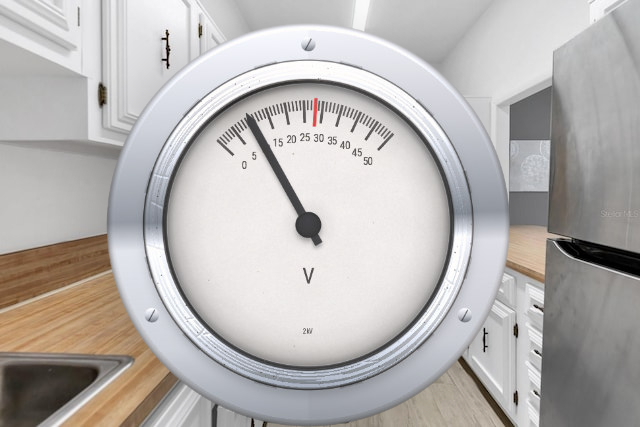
10 V
